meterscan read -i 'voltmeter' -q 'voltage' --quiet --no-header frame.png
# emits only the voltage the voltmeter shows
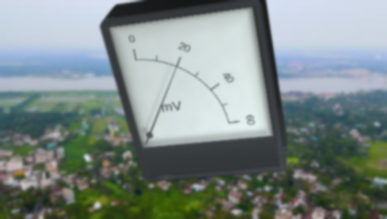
20 mV
